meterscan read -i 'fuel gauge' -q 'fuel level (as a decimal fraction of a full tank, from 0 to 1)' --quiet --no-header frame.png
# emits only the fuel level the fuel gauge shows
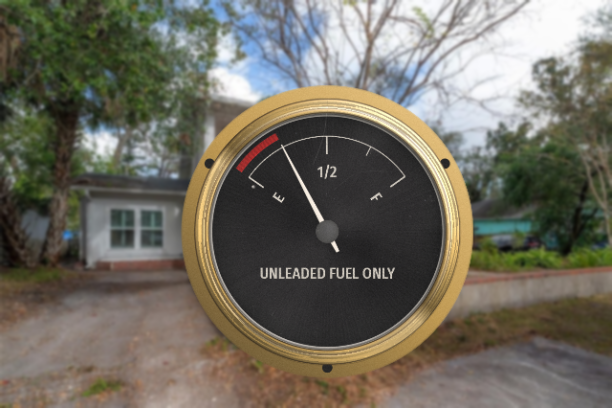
0.25
